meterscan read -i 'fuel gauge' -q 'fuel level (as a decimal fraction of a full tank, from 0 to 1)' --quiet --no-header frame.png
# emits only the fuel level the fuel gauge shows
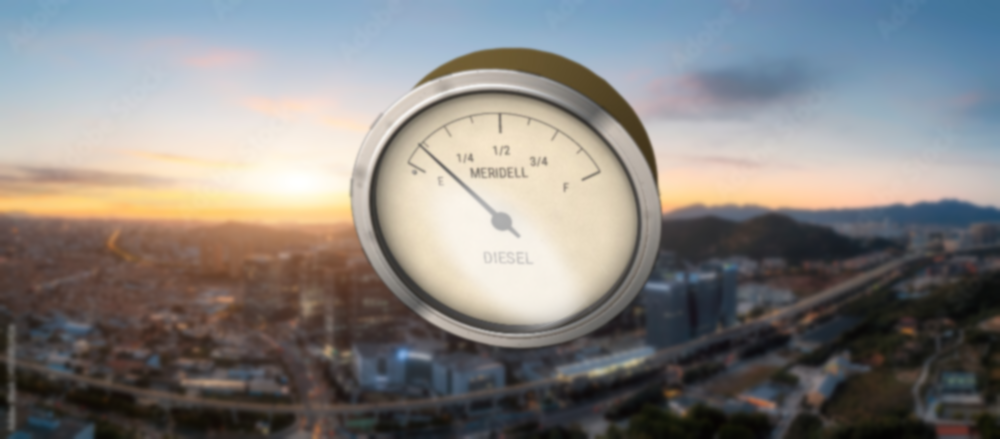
0.125
